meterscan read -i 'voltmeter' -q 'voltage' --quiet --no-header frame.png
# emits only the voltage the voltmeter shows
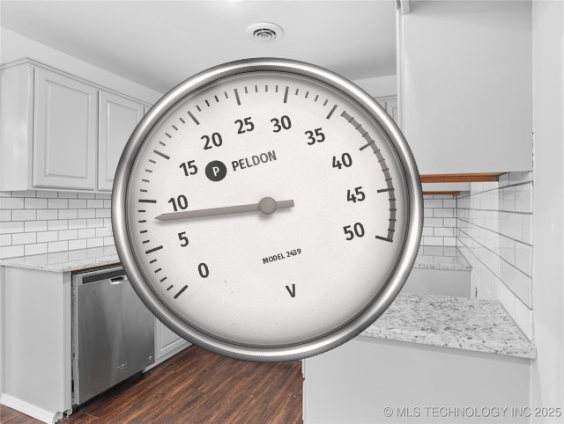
8 V
